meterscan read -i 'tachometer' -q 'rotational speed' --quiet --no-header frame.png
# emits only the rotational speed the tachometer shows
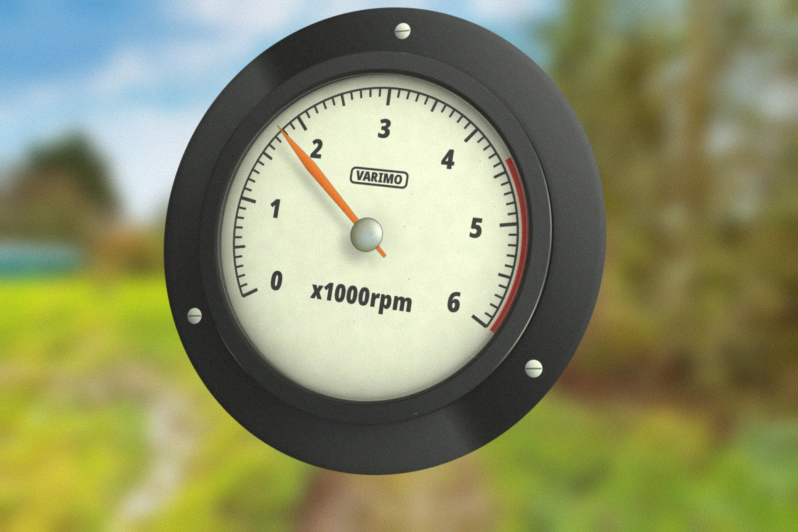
1800 rpm
